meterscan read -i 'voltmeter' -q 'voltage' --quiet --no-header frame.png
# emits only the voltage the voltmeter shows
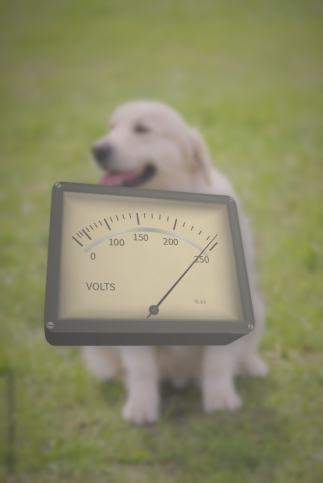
245 V
